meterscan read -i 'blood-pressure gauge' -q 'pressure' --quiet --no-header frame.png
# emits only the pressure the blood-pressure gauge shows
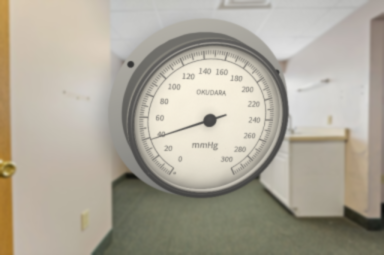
40 mmHg
